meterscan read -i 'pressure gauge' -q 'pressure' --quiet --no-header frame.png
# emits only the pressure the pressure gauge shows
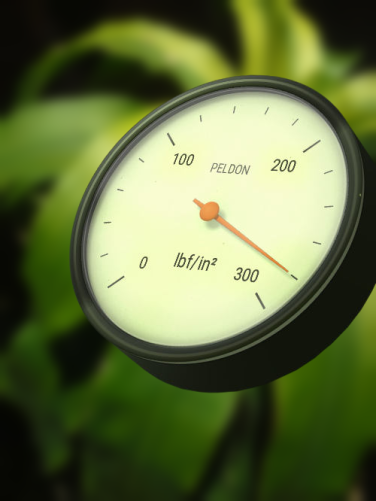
280 psi
